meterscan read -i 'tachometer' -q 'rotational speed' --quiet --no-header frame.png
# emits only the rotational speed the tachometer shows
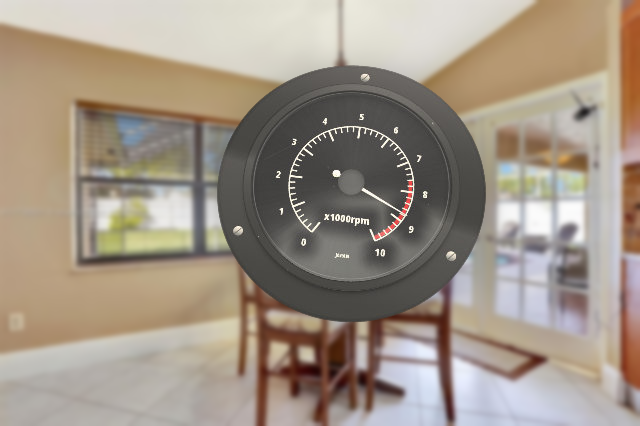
8800 rpm
